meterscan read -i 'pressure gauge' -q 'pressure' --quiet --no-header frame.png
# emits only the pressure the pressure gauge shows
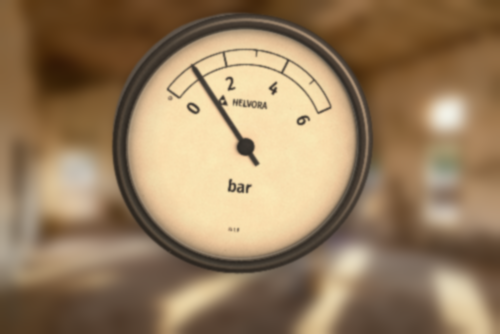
1 bar
